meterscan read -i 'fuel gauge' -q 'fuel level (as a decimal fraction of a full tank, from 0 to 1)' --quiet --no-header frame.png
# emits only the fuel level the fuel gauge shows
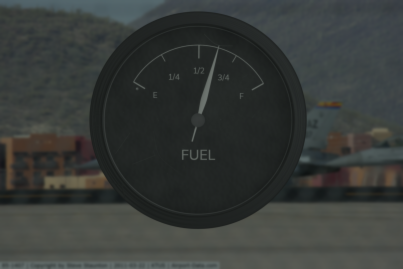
0.625
